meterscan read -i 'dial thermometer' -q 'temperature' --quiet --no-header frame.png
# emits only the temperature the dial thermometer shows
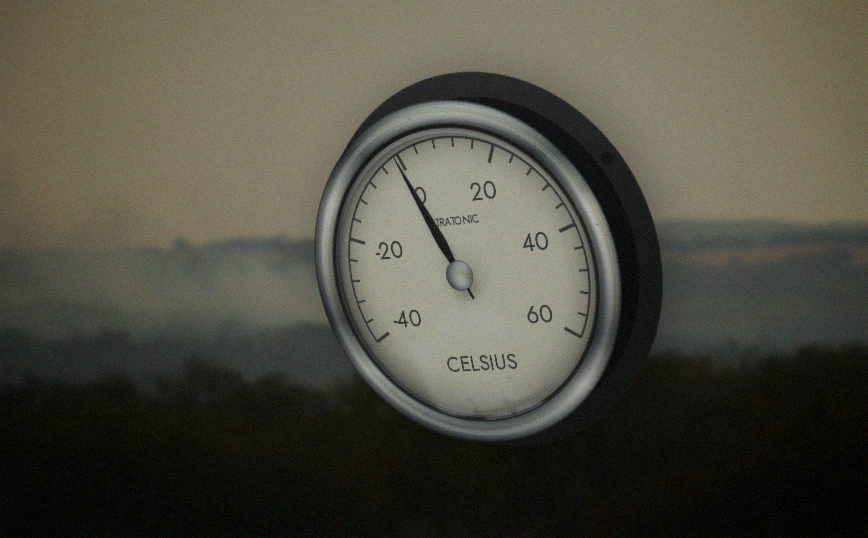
0 °C
